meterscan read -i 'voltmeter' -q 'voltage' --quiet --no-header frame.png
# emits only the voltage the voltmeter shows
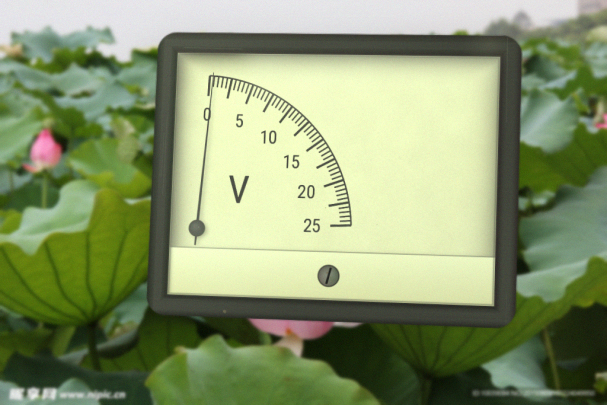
0.5 V
